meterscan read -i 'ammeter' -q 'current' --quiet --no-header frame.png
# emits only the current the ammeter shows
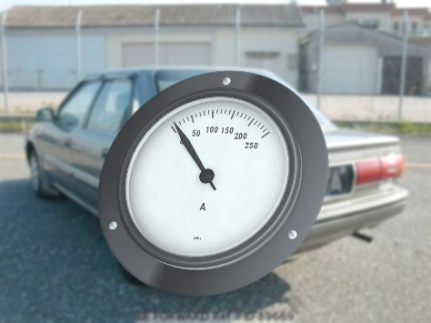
10 A
